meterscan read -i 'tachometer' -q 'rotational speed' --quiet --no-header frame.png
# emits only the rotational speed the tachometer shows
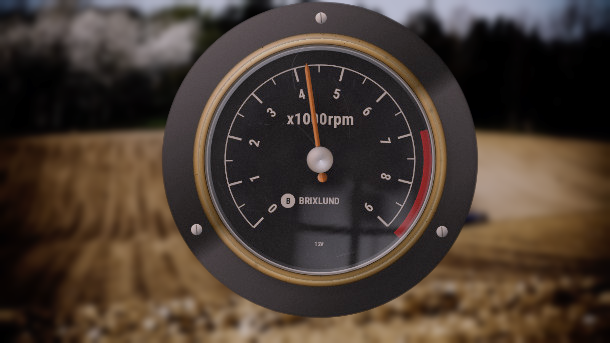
4250 rpm
